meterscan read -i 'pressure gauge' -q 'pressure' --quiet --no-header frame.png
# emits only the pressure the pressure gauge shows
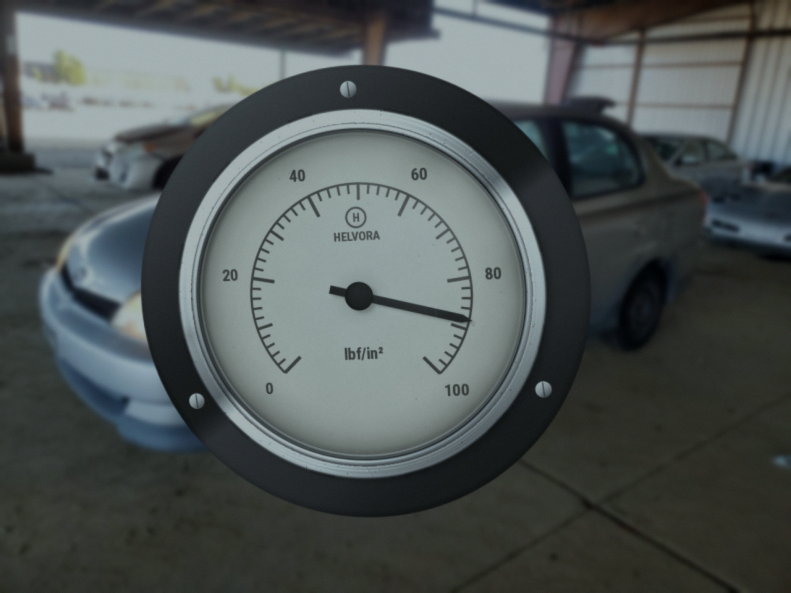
88 psi
